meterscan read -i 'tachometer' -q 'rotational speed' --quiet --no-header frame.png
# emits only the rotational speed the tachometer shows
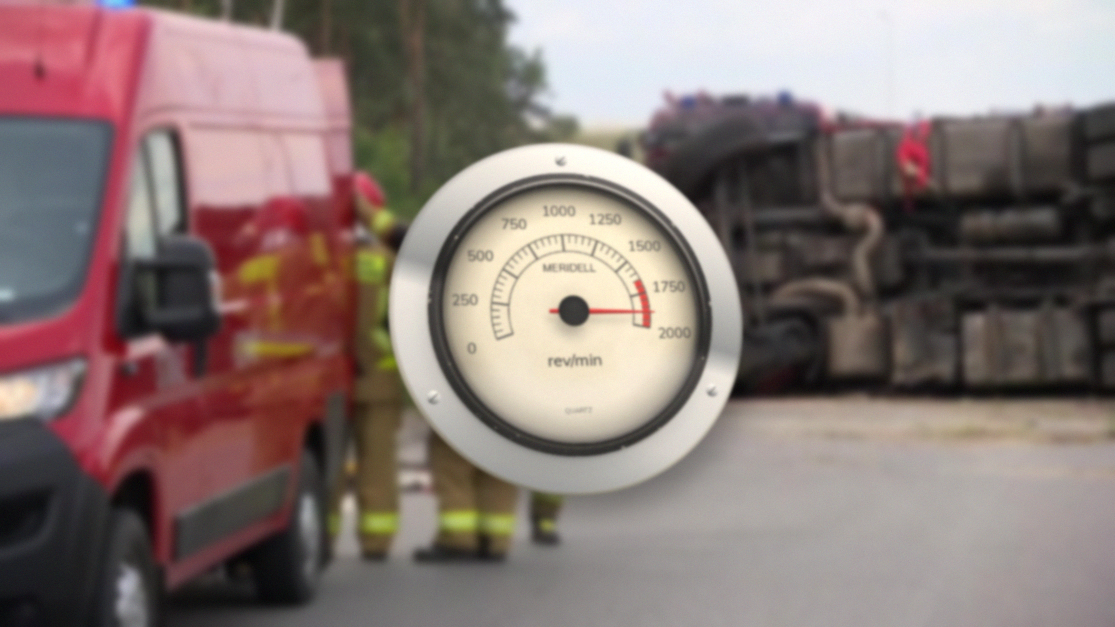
1900 rpm
